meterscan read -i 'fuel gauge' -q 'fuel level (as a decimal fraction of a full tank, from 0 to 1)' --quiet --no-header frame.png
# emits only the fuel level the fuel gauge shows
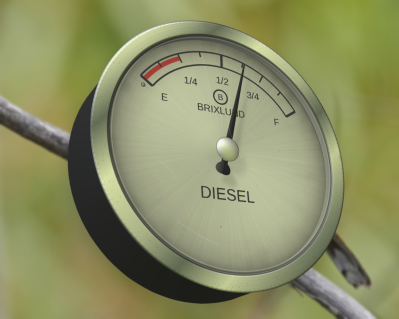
0.625
